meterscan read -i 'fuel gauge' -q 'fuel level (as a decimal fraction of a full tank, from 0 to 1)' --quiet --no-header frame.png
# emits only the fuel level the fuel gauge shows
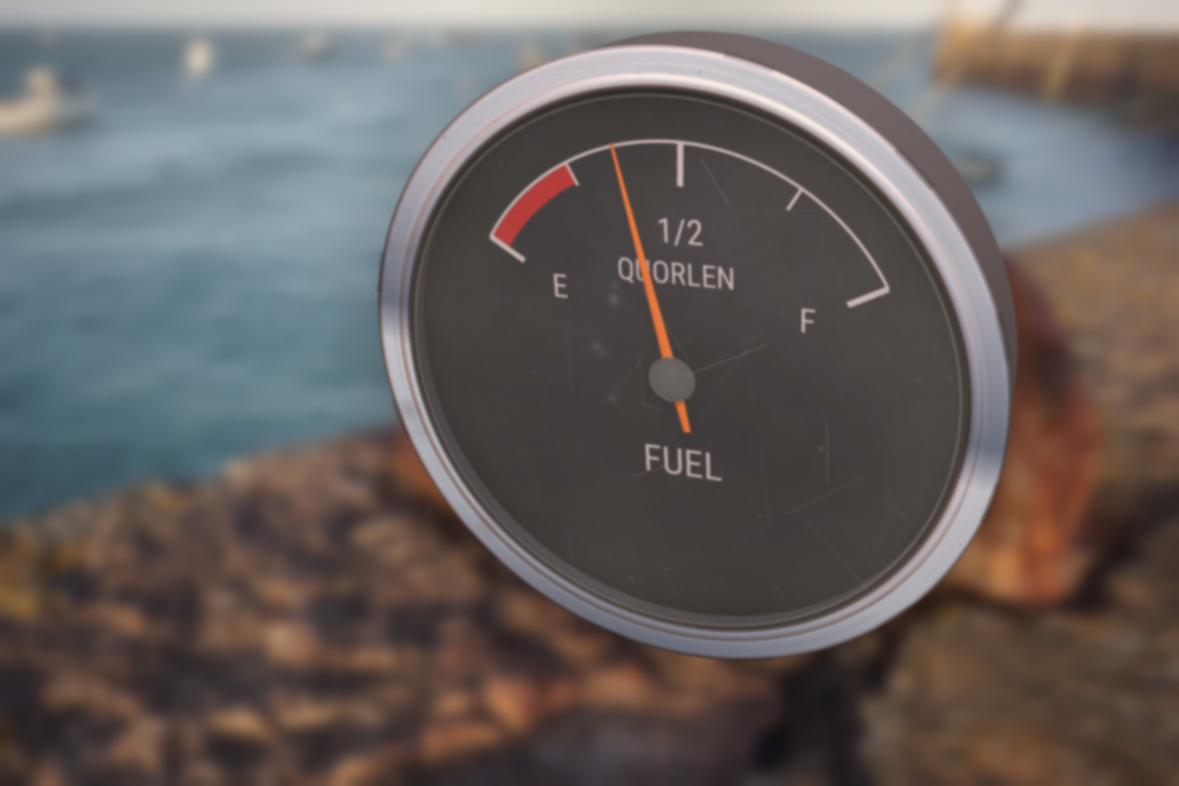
0.375
